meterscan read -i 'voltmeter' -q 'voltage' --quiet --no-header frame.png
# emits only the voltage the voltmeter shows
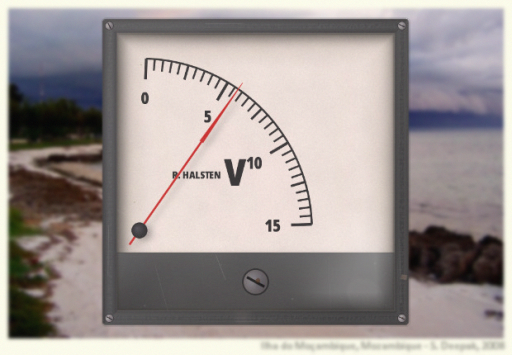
5.75 V
